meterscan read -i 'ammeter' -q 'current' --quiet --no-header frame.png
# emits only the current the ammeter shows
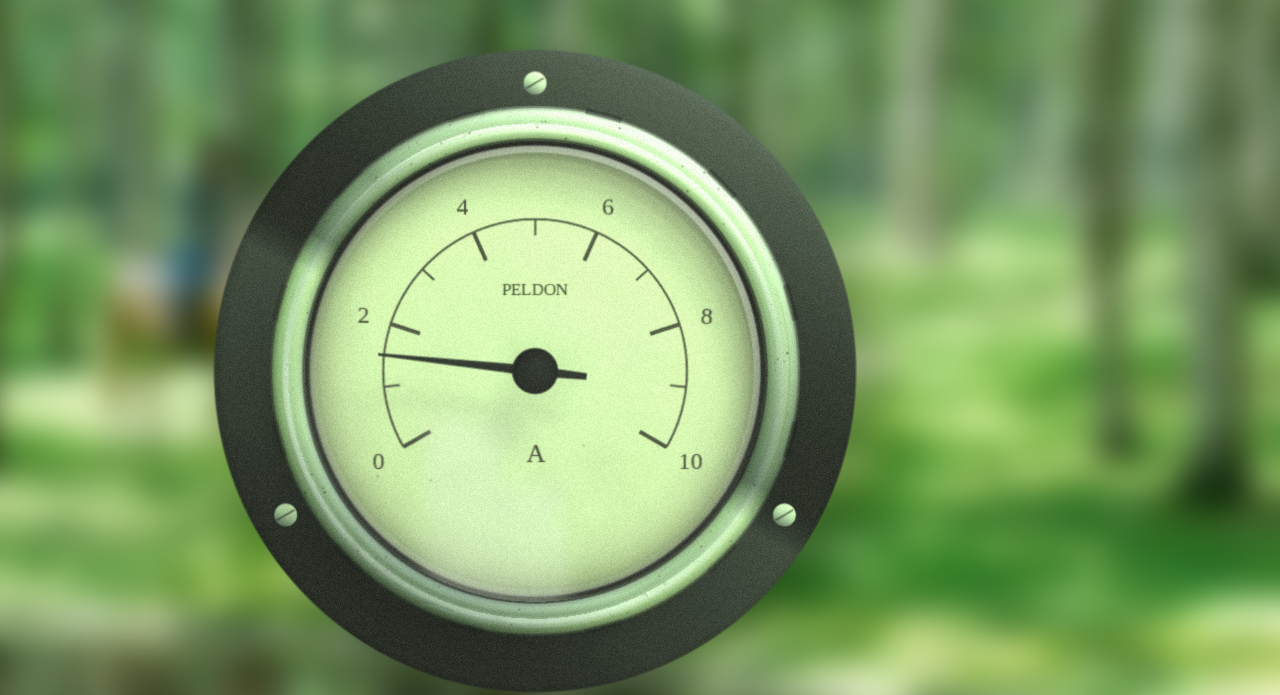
1.5 A
